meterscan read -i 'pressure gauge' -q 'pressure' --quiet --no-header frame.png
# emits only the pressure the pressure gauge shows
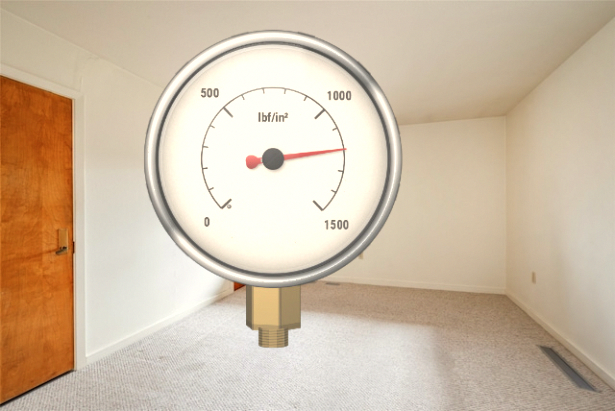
1200 psi
